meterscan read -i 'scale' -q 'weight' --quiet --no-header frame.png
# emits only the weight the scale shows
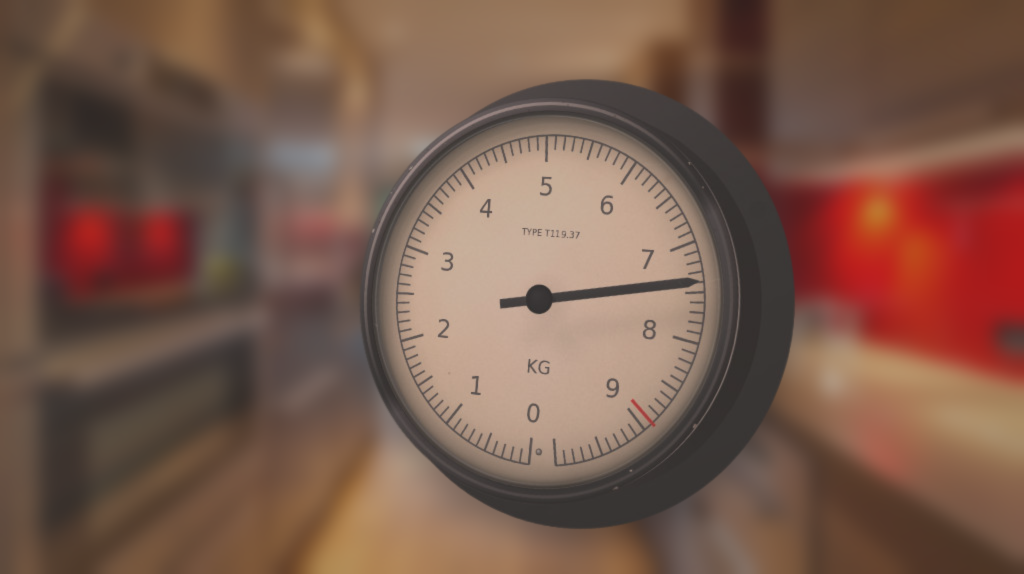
7.4 kg
